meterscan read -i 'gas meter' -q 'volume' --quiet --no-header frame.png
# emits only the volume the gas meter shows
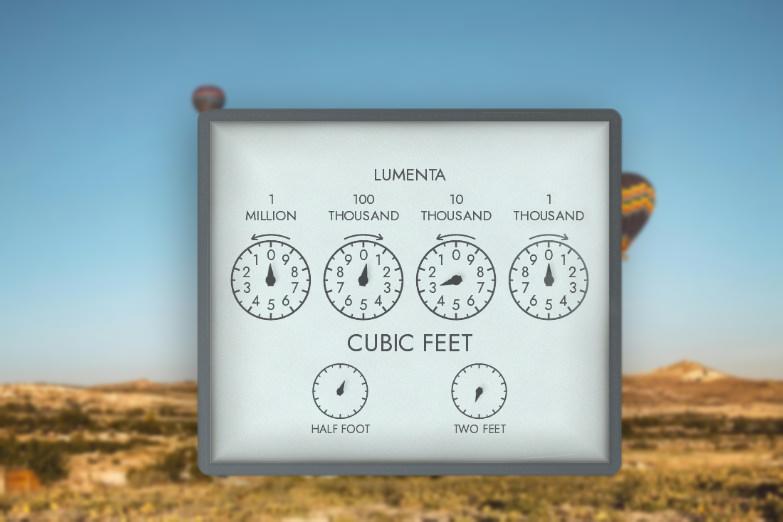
3000 ft³
